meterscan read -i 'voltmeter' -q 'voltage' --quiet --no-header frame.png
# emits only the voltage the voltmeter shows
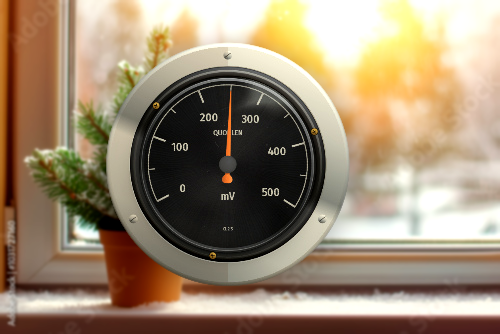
250 mV
